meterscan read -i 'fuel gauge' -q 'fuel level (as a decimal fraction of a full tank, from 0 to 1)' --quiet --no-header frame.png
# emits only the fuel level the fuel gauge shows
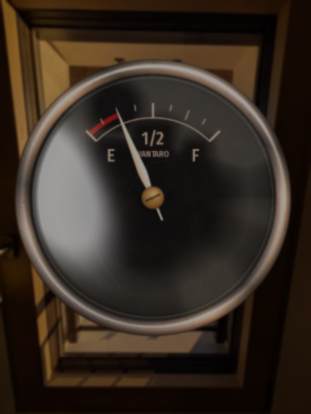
0.25
